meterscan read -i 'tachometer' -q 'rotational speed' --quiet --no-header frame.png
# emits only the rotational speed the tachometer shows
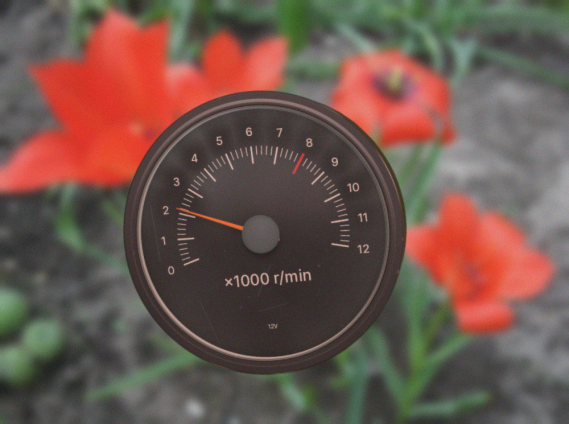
2200 rpm
